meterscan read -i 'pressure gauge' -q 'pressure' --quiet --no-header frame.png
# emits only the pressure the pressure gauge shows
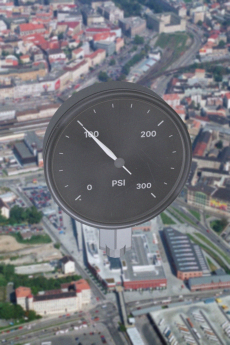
100 psi
